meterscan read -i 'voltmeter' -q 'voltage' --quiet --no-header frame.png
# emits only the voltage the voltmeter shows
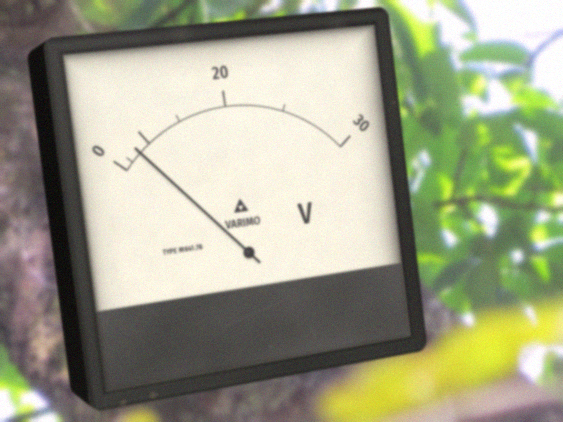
7.5 V
